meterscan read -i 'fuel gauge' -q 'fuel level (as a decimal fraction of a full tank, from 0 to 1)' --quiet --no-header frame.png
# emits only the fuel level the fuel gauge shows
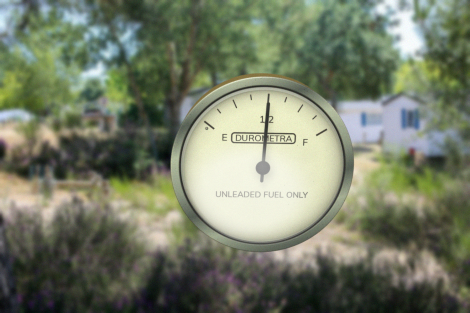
0.5
